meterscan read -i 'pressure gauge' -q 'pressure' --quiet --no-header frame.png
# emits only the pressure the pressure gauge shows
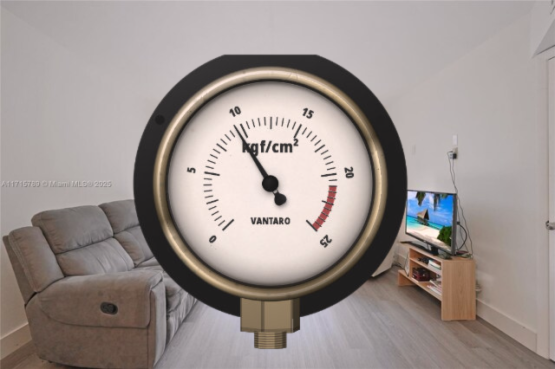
9.5 kg/cm²
